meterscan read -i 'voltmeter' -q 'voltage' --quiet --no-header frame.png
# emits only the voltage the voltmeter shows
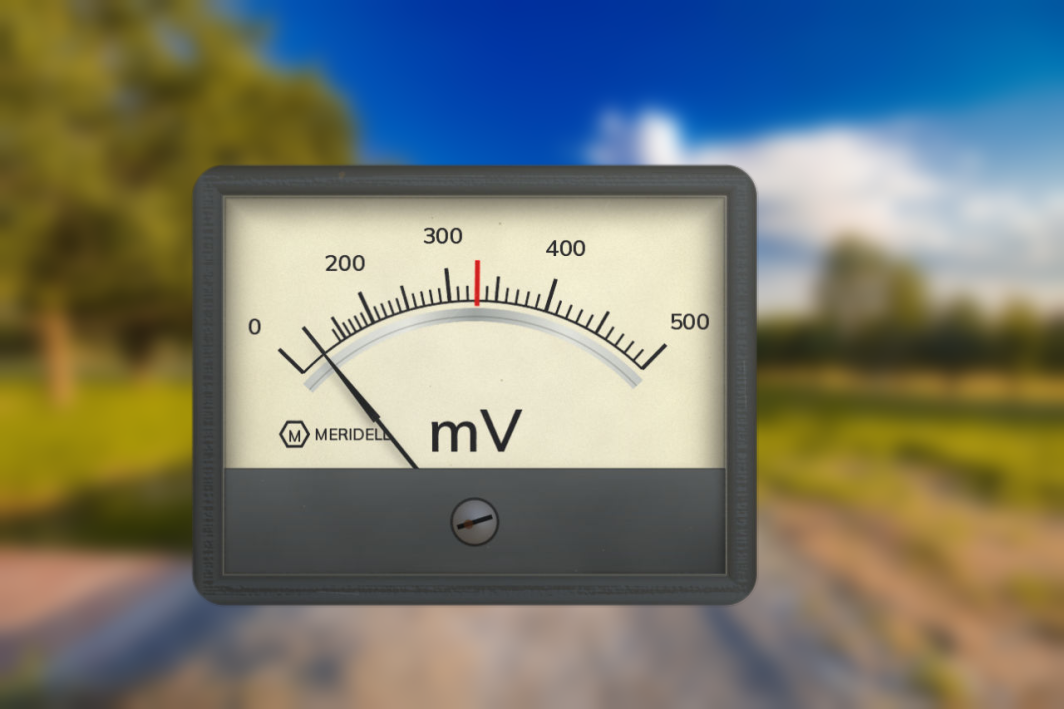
100 mV
